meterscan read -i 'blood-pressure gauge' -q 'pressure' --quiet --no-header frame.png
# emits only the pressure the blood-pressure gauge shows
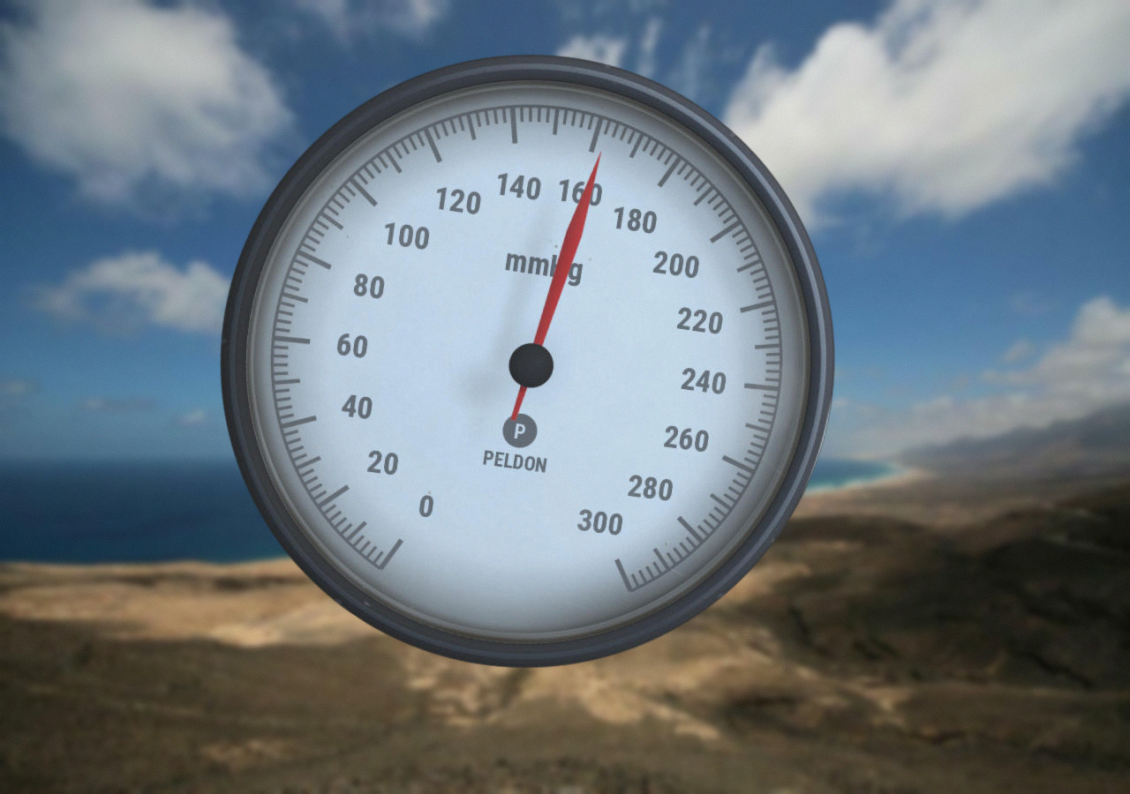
162 mmHg
